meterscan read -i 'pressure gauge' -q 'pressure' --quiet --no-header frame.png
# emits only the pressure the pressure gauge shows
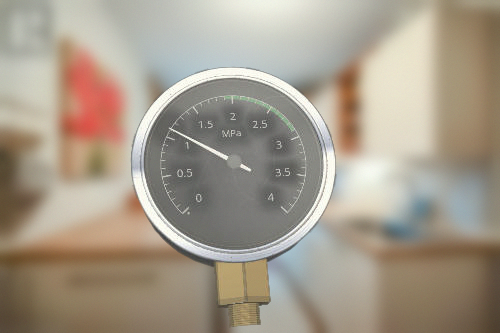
1.1 MPa
